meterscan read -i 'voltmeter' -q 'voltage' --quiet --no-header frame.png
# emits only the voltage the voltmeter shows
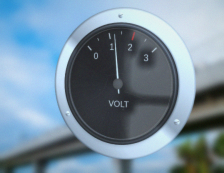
1.25 V
